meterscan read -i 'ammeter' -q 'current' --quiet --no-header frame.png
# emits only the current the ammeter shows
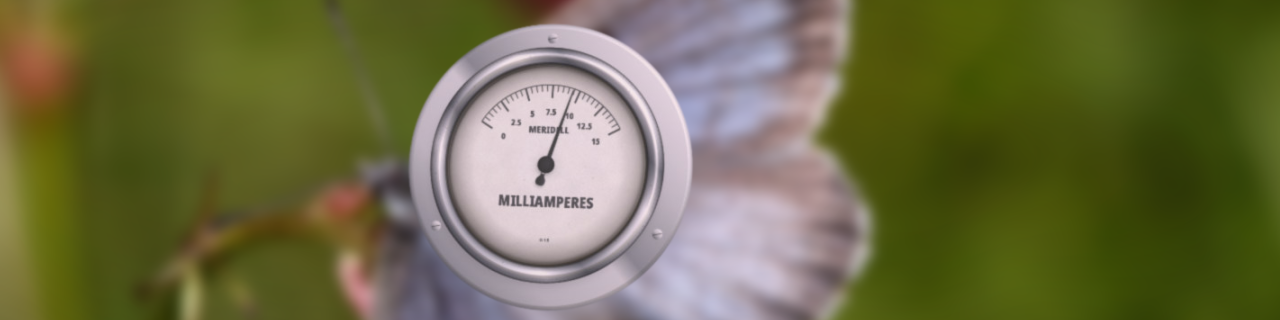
9.5 mA
